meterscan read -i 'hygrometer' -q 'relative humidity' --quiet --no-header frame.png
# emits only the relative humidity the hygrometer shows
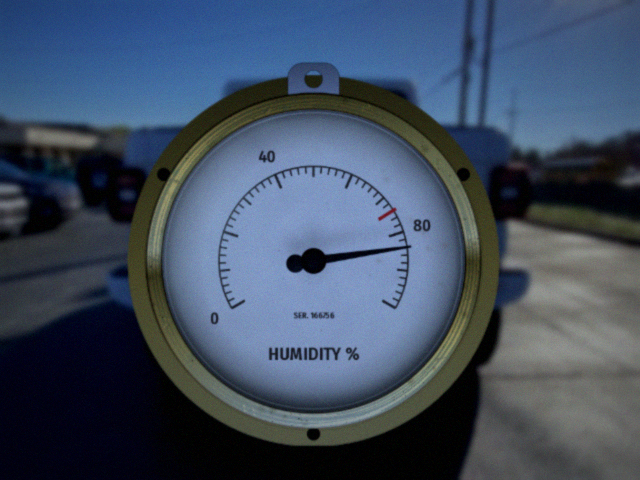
84 %
